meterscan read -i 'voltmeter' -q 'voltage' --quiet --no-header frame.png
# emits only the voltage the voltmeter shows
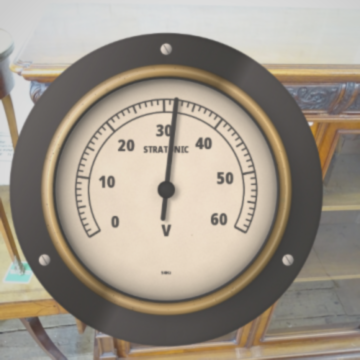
32 V
